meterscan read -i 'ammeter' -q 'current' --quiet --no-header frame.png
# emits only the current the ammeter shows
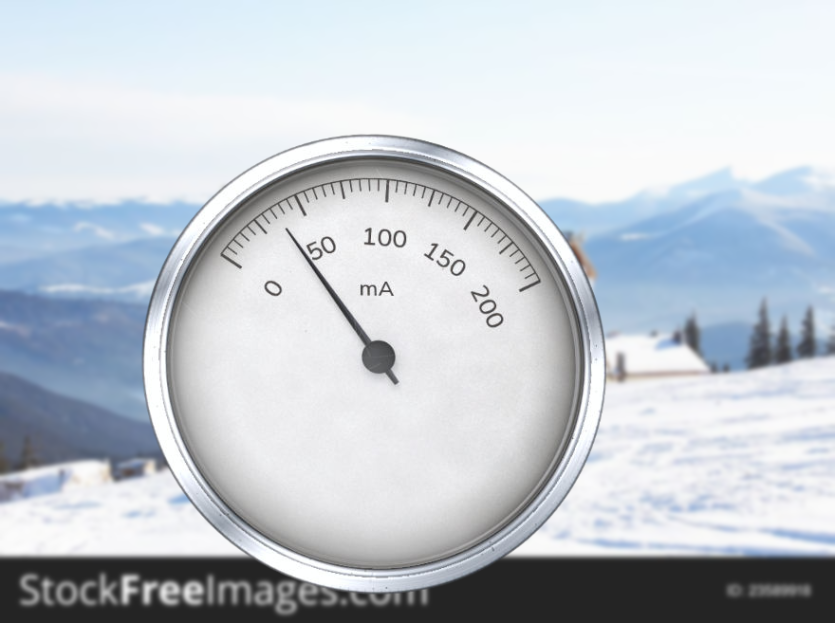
35 mA
